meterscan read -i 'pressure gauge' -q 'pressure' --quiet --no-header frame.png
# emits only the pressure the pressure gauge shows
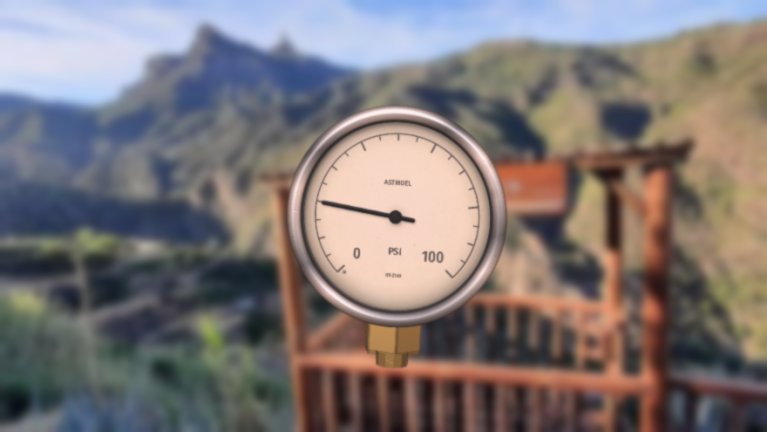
20 psi
